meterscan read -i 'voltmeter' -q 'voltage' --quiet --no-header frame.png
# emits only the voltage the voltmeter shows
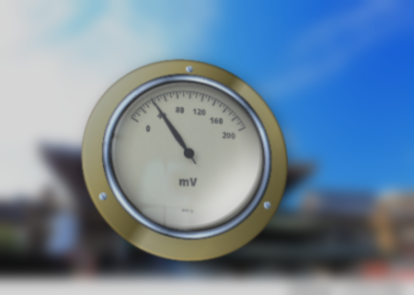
40 mV
